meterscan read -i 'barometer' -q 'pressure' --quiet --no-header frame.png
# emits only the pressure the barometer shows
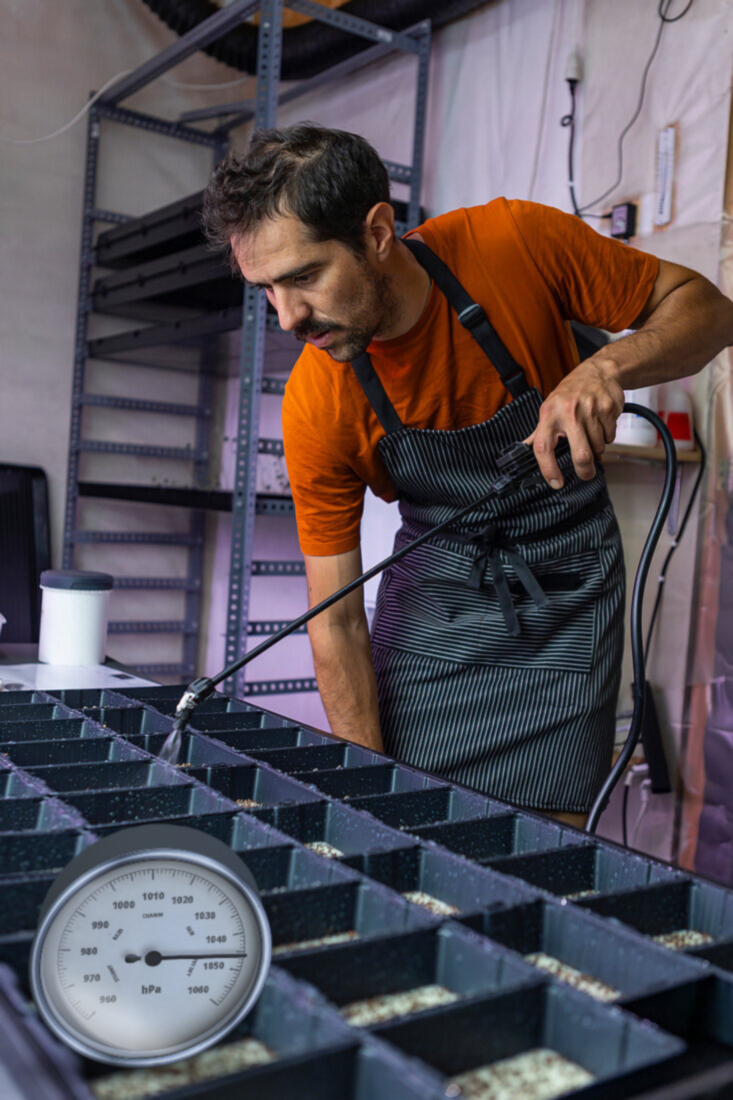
1045 hPa
